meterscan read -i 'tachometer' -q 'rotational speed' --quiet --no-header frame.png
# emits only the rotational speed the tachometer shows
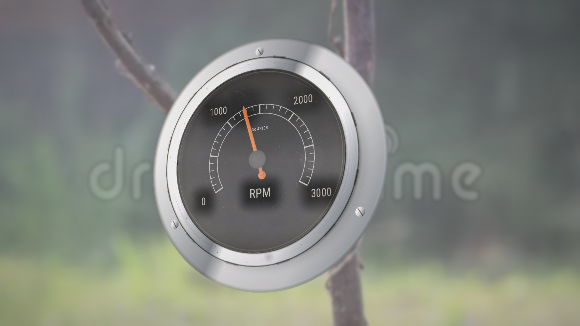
1300 rpm
